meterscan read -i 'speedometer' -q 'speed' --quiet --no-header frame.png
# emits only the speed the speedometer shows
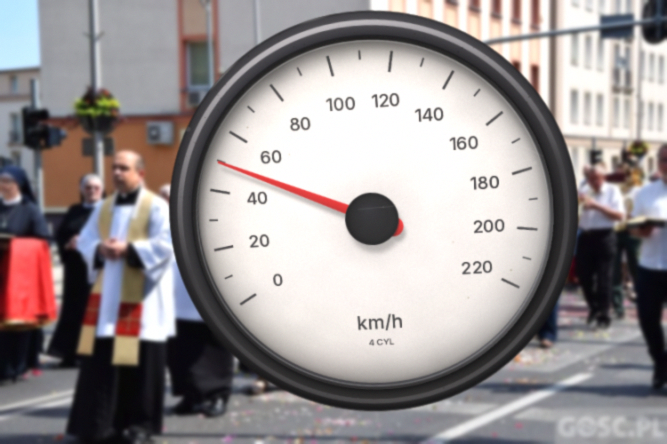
50 km/h
